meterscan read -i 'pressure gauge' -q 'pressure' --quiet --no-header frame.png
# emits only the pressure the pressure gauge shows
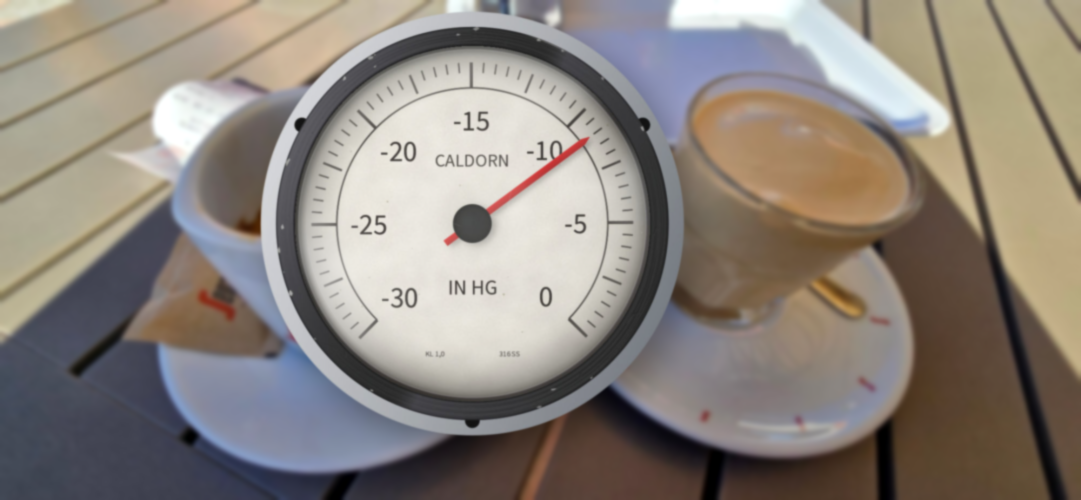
-9 inHg
